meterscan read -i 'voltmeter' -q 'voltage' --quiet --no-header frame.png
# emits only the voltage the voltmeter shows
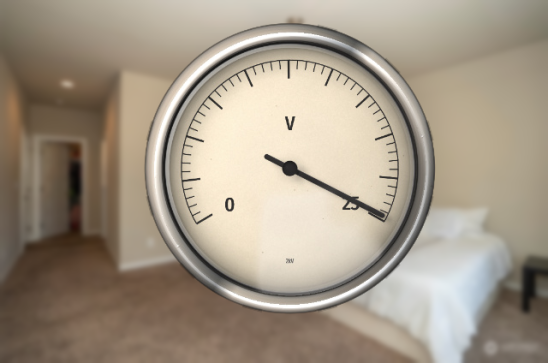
24.75 V
